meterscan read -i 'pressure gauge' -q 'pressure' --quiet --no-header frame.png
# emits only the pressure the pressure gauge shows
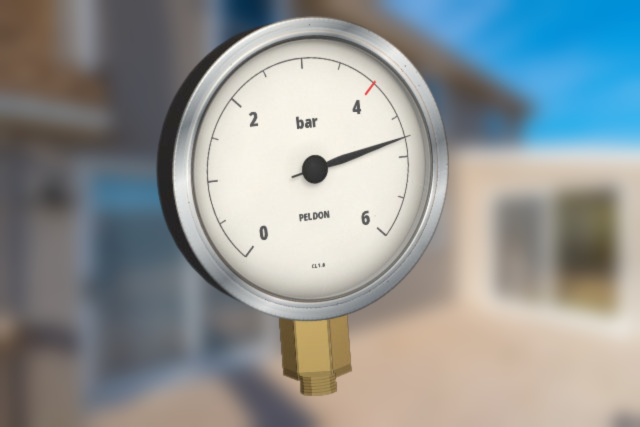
4.75 bar
